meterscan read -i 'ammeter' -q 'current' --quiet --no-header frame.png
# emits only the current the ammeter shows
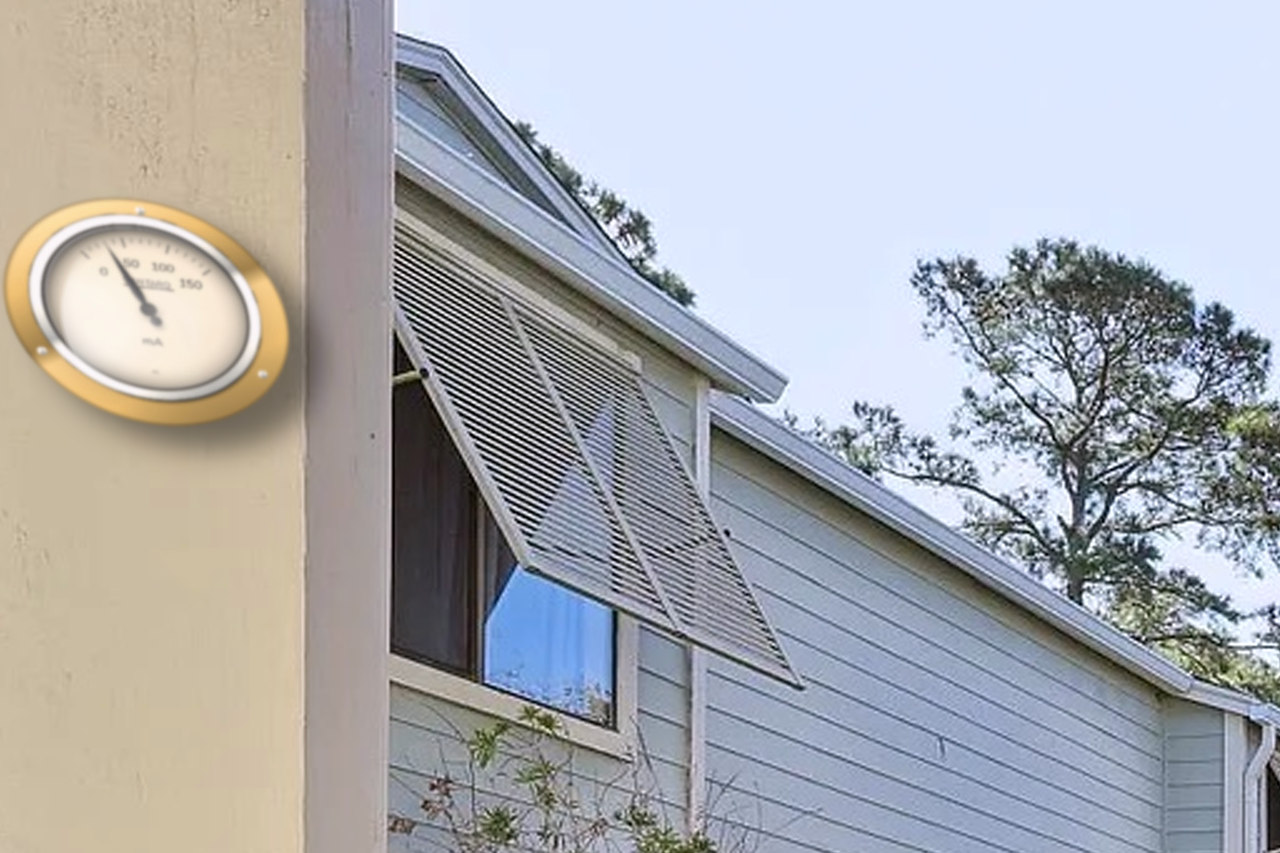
30 mA
